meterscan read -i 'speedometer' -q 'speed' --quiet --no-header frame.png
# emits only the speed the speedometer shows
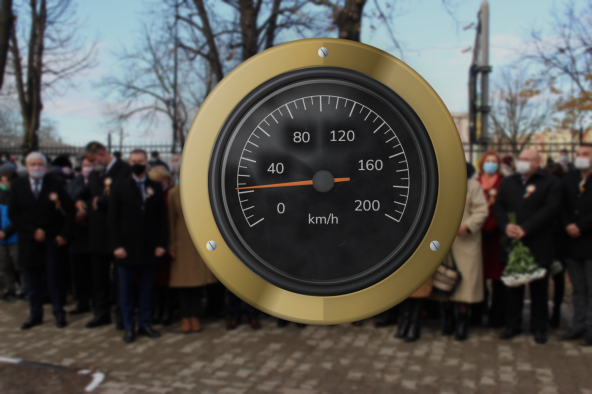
22.5 km/h
